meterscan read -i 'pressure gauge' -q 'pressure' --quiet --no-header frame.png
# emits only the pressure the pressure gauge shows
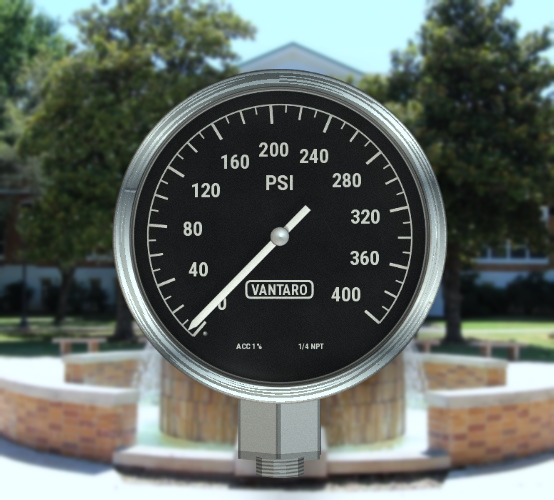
5 psi
